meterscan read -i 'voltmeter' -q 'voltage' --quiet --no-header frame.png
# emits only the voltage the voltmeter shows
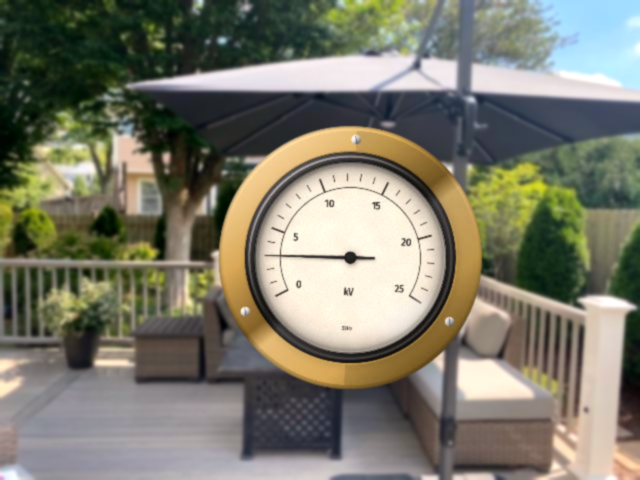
3 kV
